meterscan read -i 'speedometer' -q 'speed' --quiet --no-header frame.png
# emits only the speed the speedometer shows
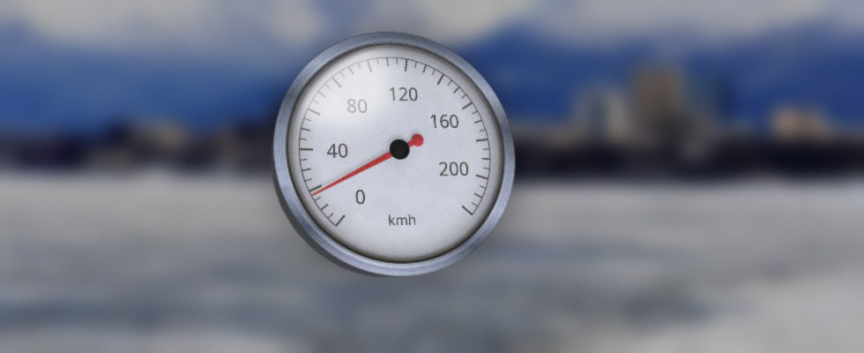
17.5 km/h
